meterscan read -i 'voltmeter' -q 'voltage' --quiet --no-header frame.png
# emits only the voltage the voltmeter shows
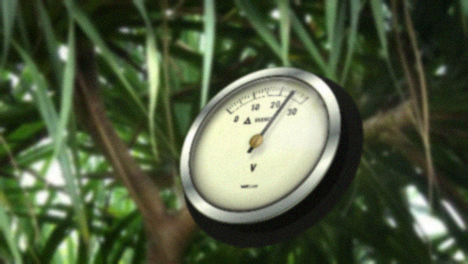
25 V
